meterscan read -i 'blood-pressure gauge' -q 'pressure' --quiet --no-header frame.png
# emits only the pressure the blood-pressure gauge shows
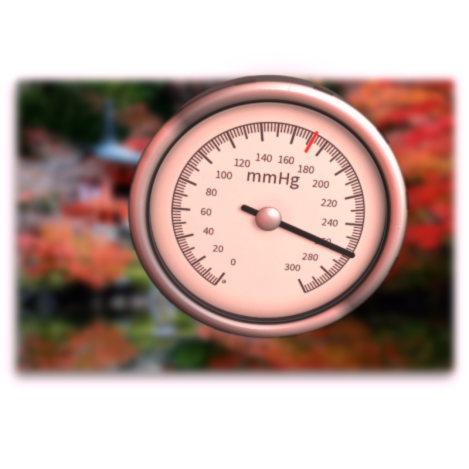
260 mmHg
